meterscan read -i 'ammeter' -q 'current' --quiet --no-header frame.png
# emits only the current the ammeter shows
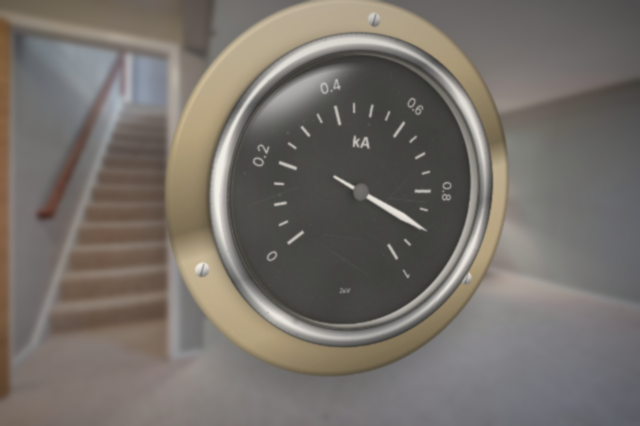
0.9 kA
